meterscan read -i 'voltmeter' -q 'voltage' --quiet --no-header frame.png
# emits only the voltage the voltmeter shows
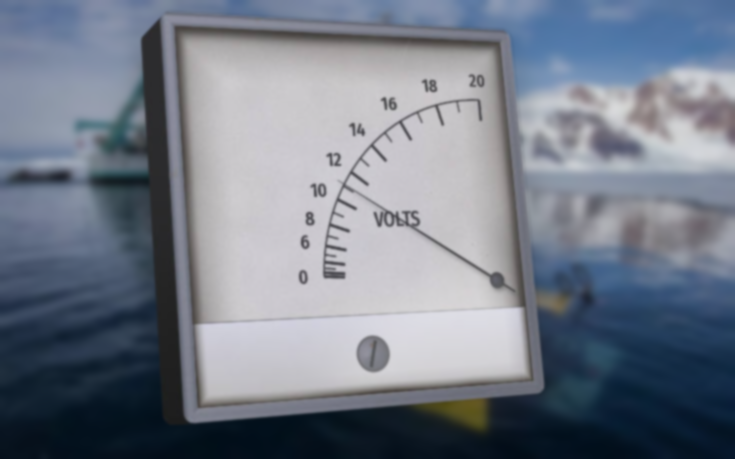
11 V
